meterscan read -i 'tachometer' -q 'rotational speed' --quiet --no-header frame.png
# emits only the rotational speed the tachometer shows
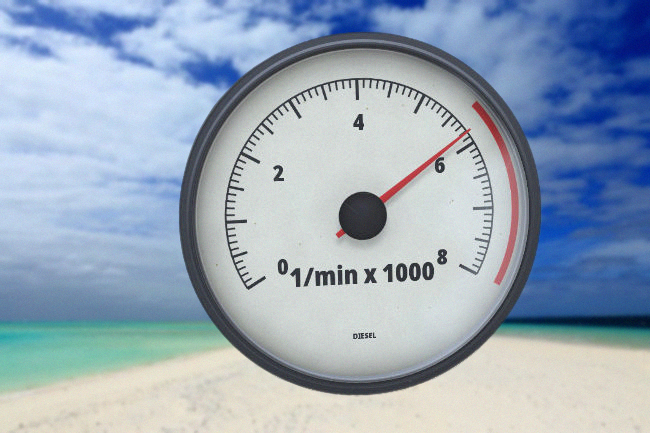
5800 rpm
